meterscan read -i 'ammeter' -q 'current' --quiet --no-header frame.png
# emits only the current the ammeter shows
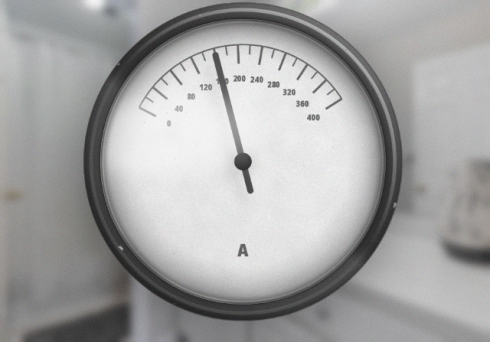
160 A
